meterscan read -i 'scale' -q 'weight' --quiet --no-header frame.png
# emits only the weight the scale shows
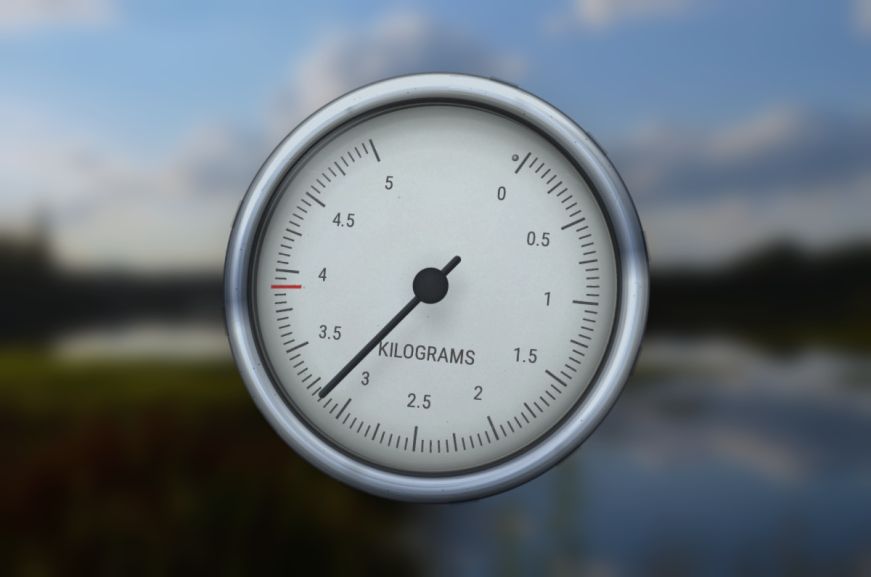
3.15 kg
